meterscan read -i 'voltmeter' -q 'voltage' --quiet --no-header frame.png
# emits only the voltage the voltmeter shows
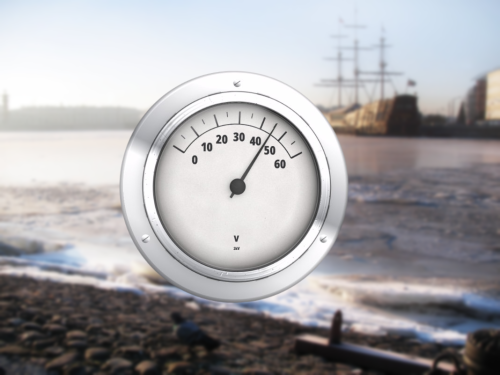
45 V
